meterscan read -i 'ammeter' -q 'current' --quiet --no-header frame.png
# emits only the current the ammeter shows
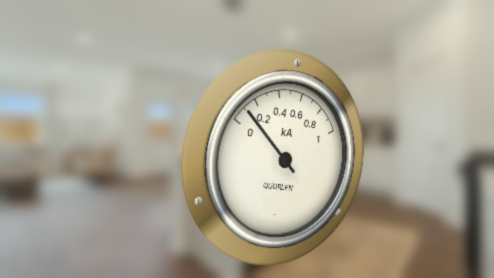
0.1 kA
